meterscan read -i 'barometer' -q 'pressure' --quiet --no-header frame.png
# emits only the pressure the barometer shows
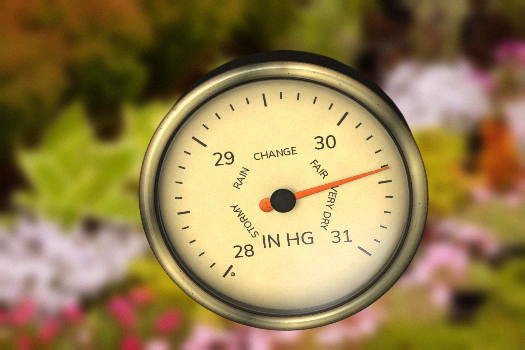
30.4 inHg
